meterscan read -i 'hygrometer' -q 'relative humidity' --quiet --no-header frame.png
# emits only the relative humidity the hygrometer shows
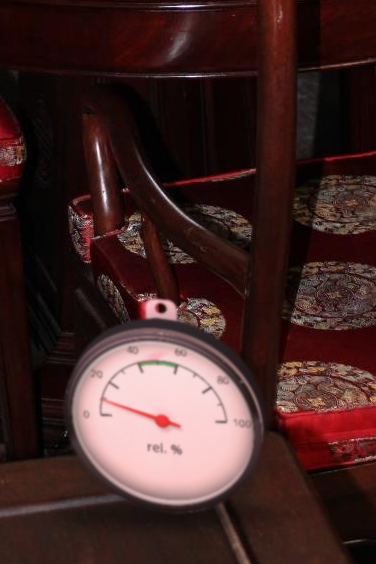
10 %
